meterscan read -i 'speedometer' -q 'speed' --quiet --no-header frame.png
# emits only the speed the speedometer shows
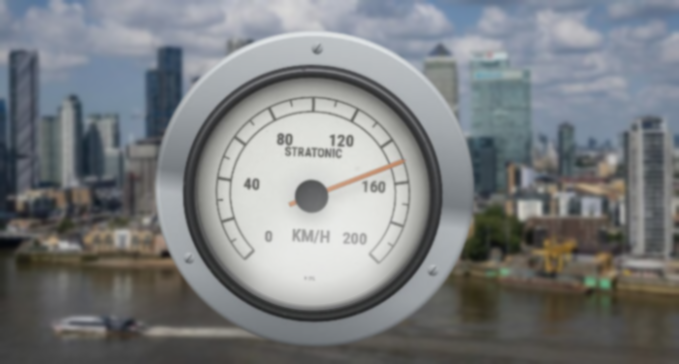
150 km/h
